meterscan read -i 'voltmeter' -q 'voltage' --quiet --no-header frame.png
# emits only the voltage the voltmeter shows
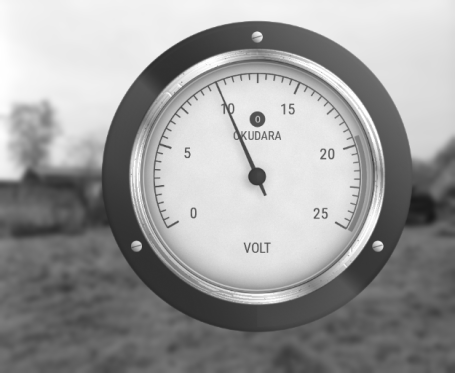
10 V
